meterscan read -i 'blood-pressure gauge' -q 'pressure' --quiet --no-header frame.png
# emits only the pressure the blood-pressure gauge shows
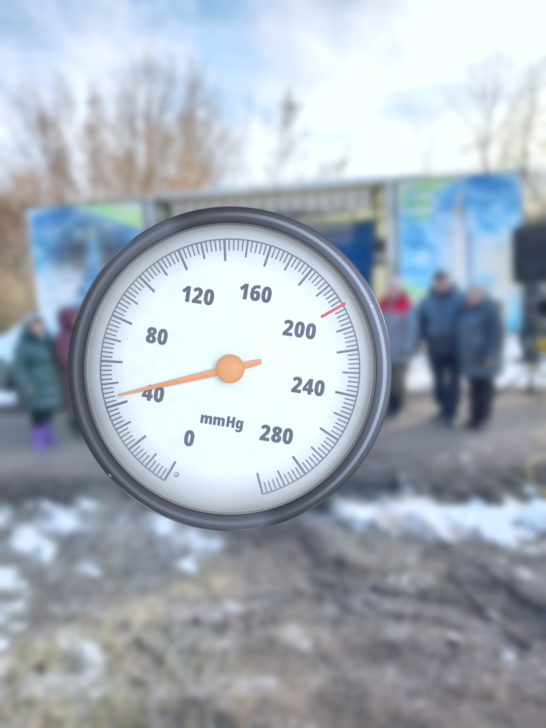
44 mmHg
